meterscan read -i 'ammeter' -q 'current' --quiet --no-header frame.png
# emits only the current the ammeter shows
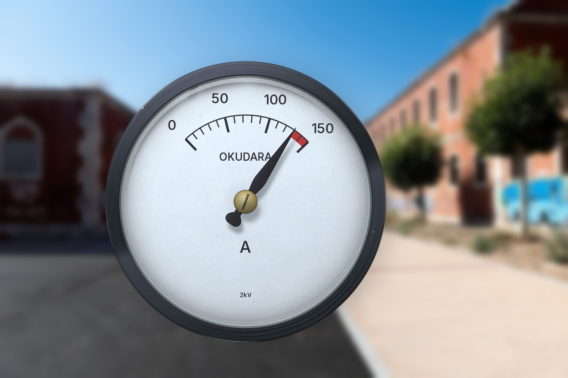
130 A
